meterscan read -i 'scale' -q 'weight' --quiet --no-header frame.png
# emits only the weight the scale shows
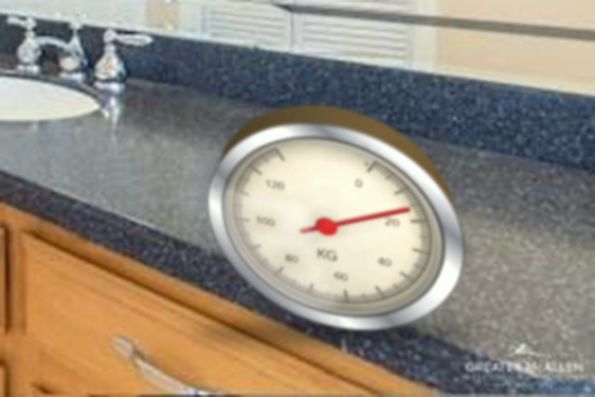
15 kg
